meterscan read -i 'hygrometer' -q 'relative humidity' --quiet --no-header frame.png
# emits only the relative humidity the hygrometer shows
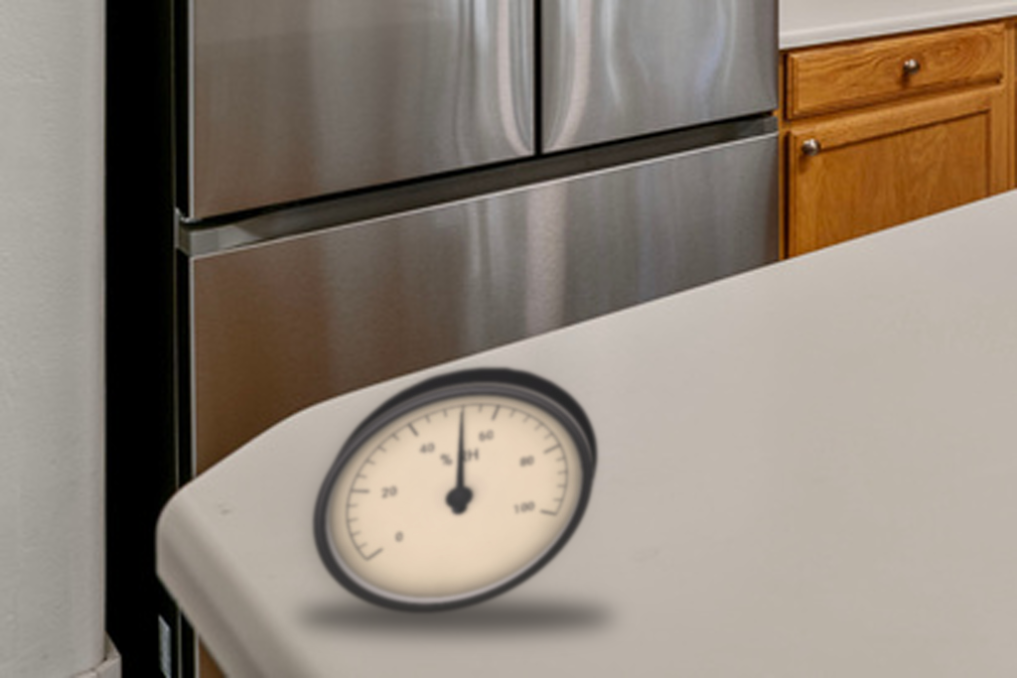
52 %
